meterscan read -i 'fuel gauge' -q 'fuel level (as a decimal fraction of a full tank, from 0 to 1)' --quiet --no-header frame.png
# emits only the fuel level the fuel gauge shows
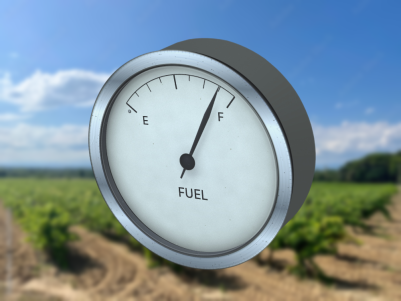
0.875
